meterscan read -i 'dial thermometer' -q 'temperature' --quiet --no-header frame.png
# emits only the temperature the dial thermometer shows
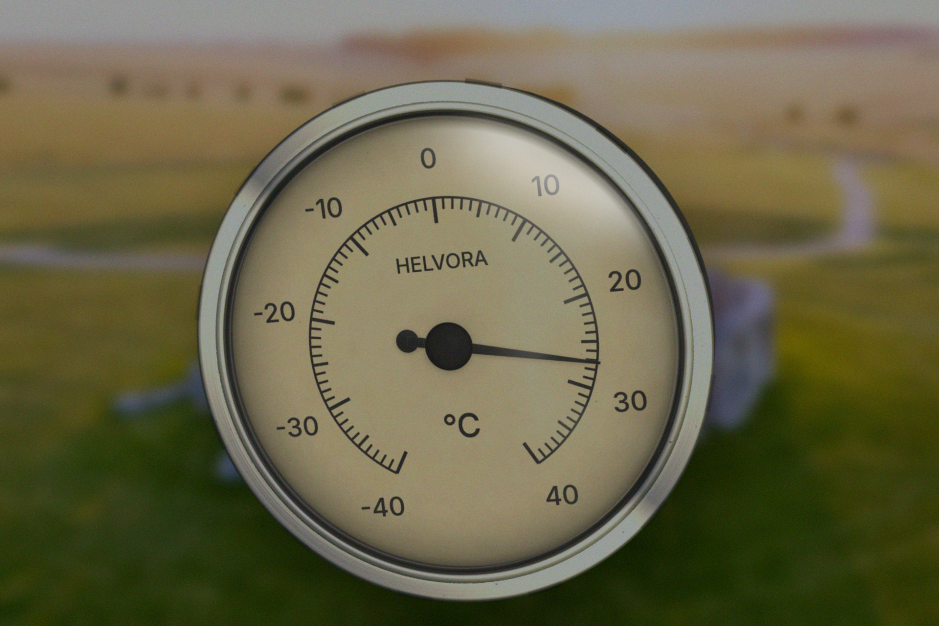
27 °C
